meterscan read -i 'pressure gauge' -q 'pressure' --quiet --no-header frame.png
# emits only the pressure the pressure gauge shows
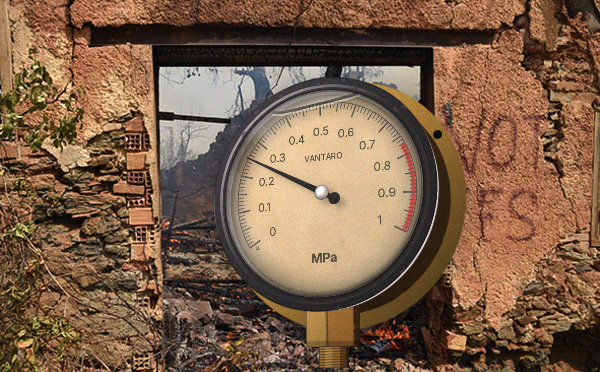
0.25 MPa
